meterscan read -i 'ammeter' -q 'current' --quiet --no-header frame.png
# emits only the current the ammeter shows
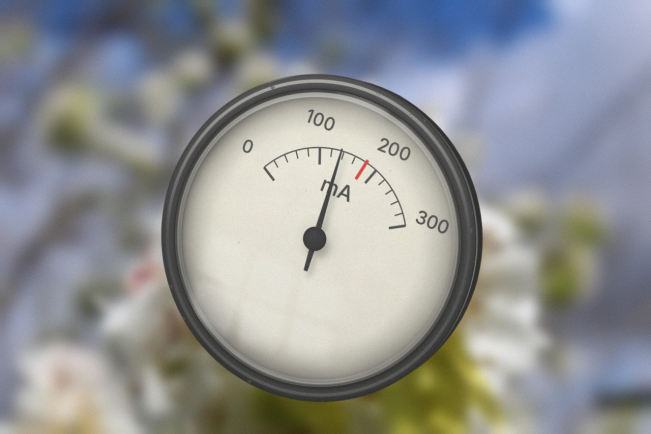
140 mA
